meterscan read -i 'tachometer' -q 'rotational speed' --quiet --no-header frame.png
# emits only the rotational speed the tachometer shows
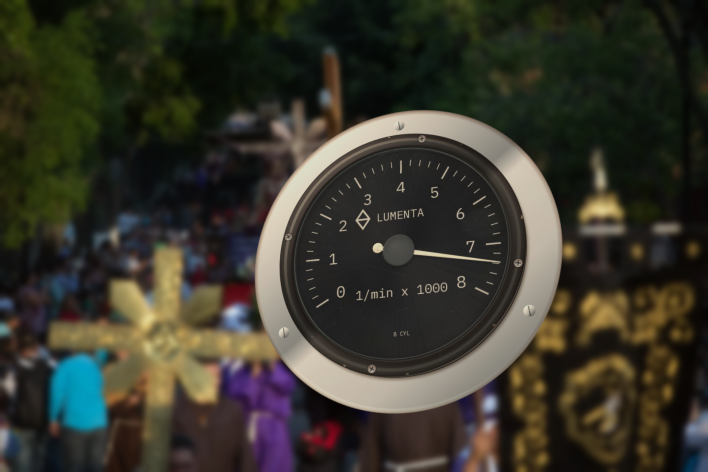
7400 rpm
